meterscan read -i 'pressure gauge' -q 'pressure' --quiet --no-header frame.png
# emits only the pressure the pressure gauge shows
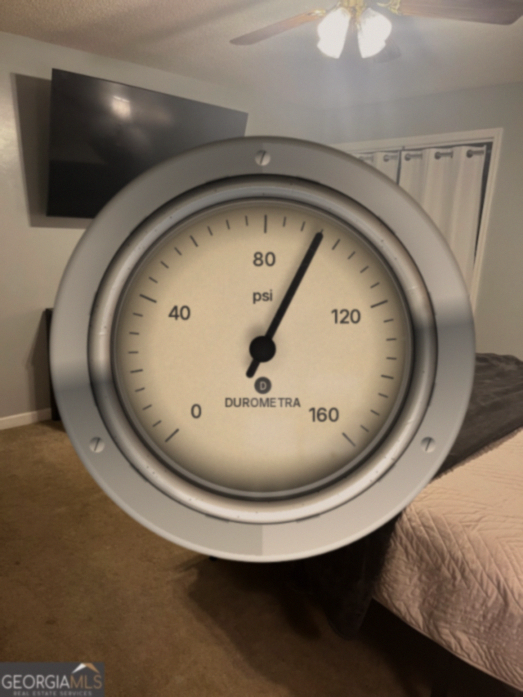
95 psi
